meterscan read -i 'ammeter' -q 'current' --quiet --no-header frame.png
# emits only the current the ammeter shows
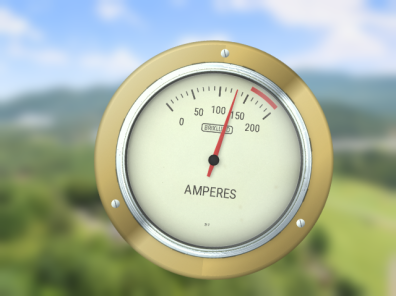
130 A
